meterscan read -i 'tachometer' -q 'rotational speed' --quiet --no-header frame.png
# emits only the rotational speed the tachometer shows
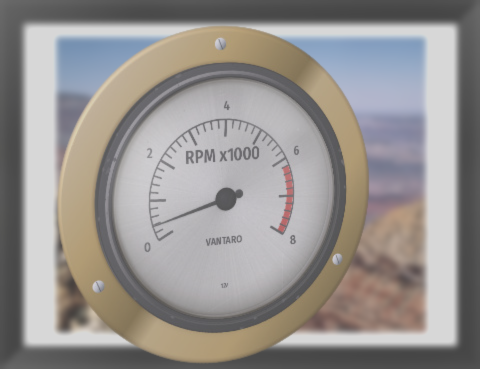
400 rpm
